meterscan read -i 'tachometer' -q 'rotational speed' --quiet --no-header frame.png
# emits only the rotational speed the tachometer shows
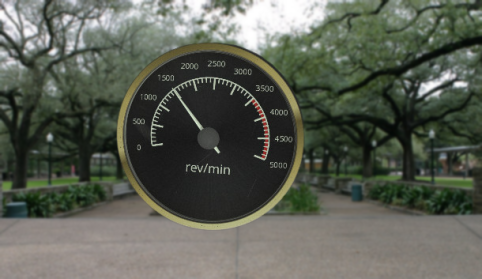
1500 rpm
